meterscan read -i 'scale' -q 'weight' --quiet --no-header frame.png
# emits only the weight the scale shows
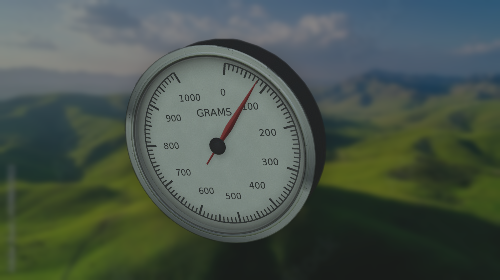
80 g
